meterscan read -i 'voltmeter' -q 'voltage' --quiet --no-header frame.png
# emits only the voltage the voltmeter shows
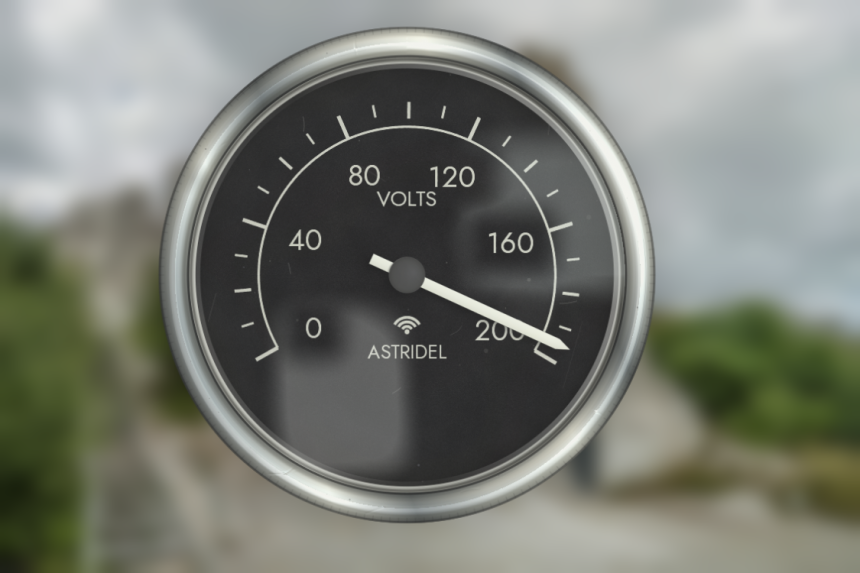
195 V
